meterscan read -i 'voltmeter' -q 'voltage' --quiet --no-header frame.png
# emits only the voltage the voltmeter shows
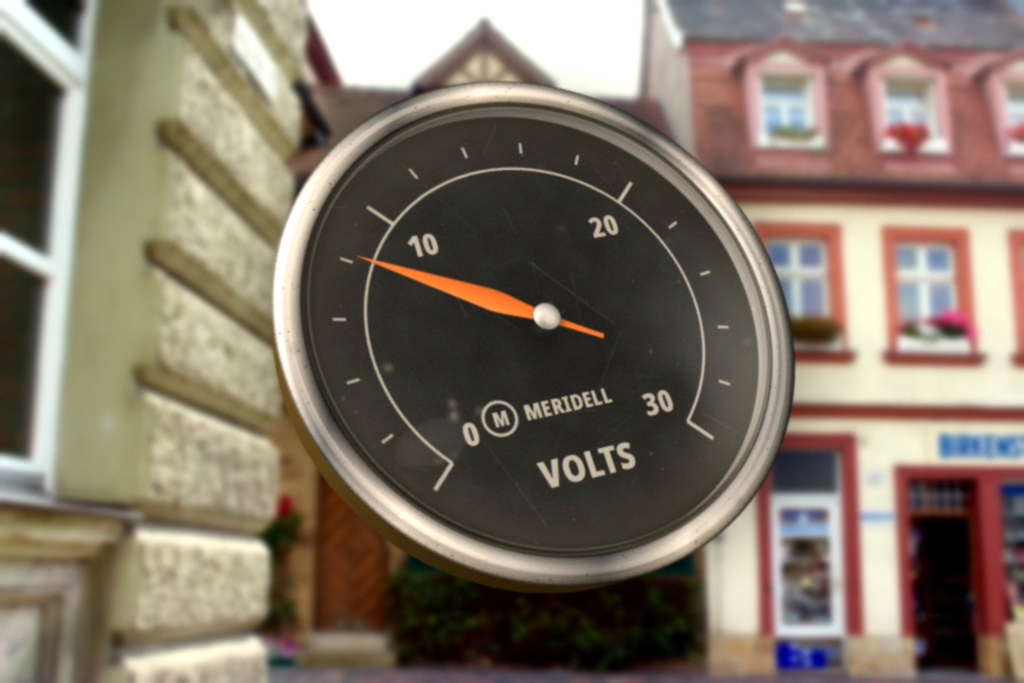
8 V
